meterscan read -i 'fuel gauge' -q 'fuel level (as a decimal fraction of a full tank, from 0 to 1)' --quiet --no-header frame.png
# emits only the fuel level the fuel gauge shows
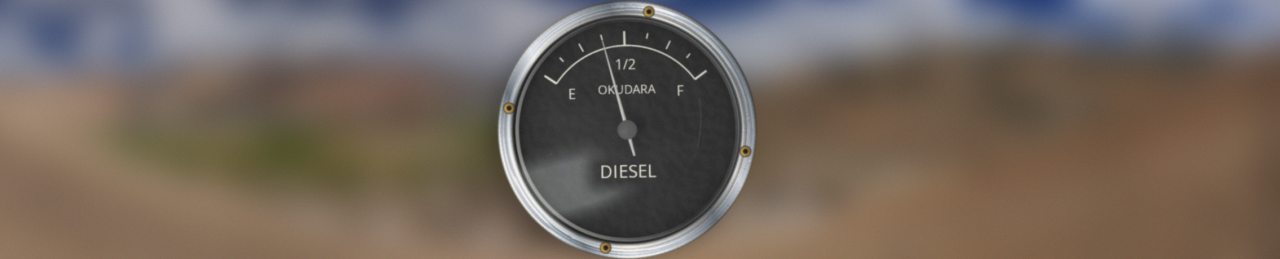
0.375
